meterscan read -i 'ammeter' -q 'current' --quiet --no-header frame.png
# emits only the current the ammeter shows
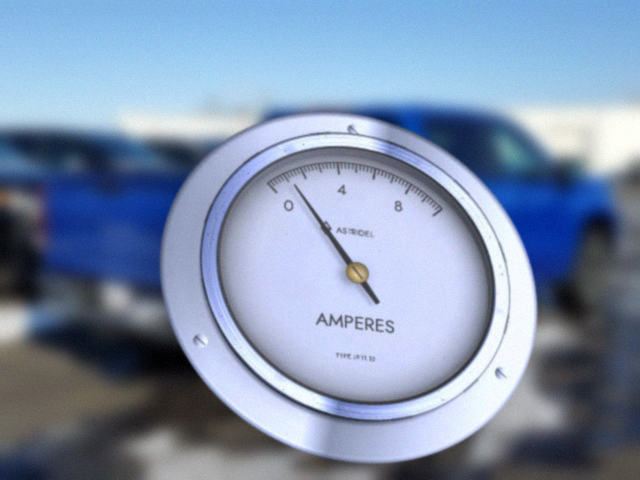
1 A
